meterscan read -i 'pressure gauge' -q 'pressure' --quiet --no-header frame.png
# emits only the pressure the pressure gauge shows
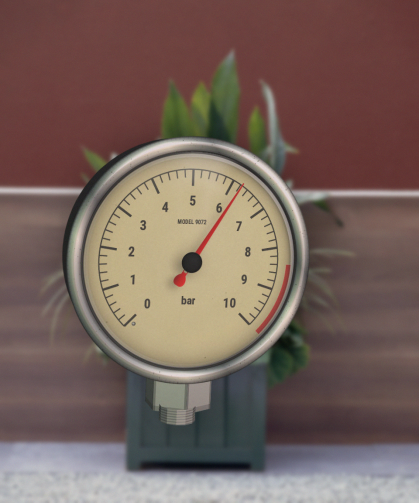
6.2 bar
